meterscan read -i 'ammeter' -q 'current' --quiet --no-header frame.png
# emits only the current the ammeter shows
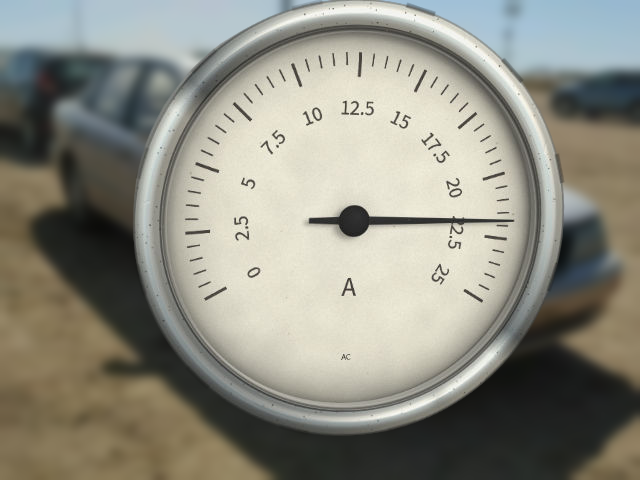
21.75 A
